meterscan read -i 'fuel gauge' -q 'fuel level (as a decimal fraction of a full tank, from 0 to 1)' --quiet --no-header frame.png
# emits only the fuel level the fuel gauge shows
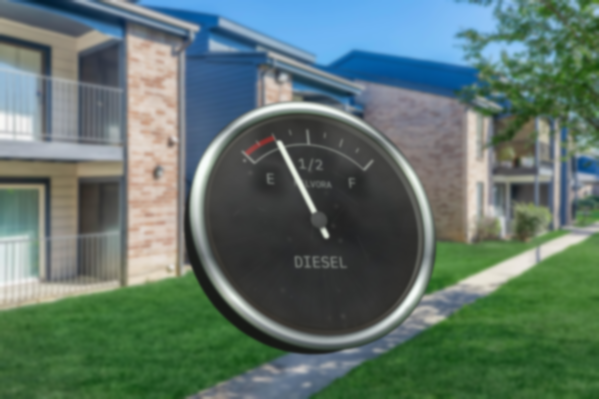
0.25
